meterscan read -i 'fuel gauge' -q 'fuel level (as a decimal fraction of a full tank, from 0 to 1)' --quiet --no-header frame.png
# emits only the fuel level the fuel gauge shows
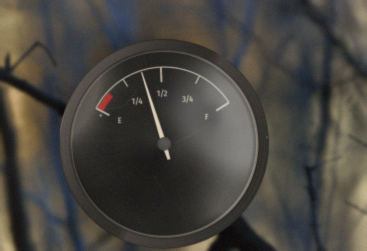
0.375
